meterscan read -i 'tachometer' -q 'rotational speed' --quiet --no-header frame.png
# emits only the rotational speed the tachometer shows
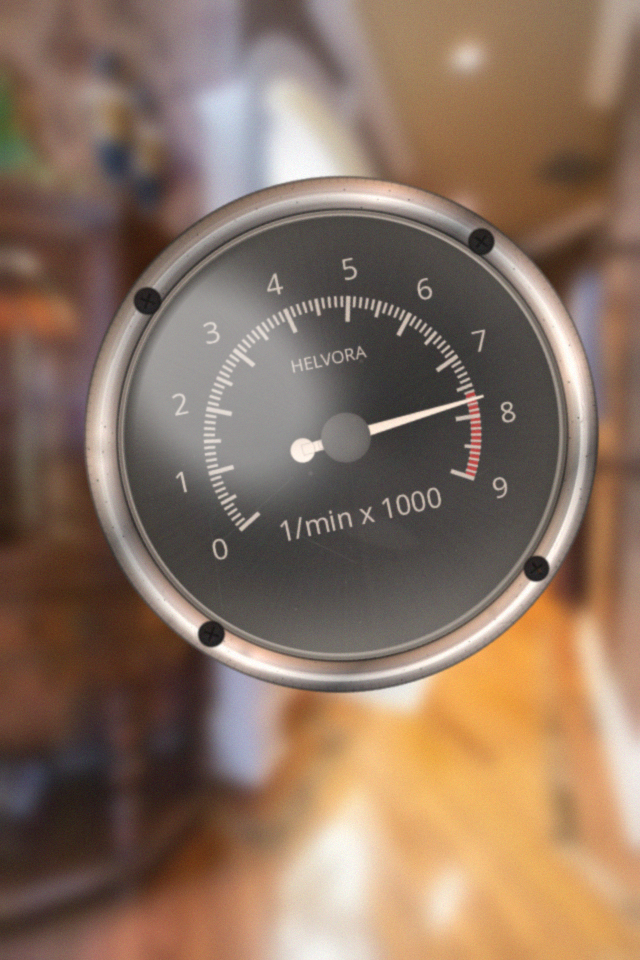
7700 rpm
